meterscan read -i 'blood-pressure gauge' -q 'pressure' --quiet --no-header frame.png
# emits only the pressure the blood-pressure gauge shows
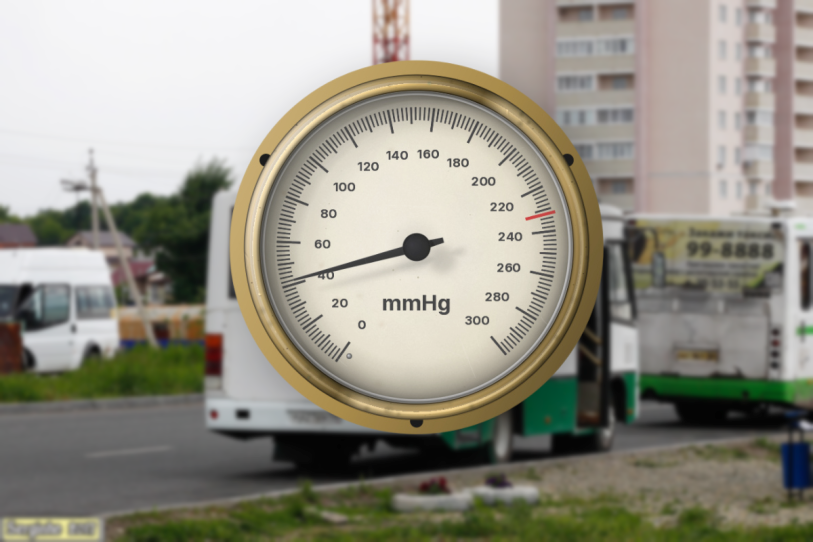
42 mmHg
